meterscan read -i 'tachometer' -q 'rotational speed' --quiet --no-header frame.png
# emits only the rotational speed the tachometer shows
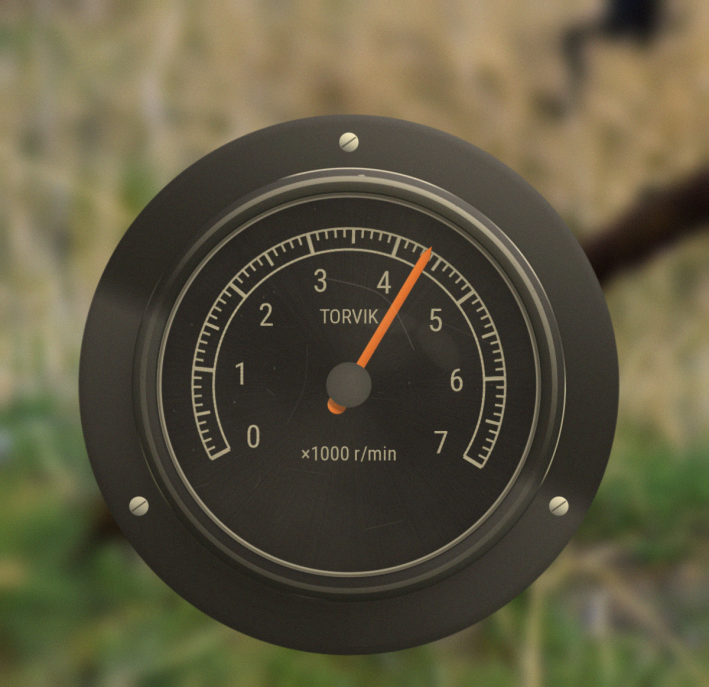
4350 rpm
